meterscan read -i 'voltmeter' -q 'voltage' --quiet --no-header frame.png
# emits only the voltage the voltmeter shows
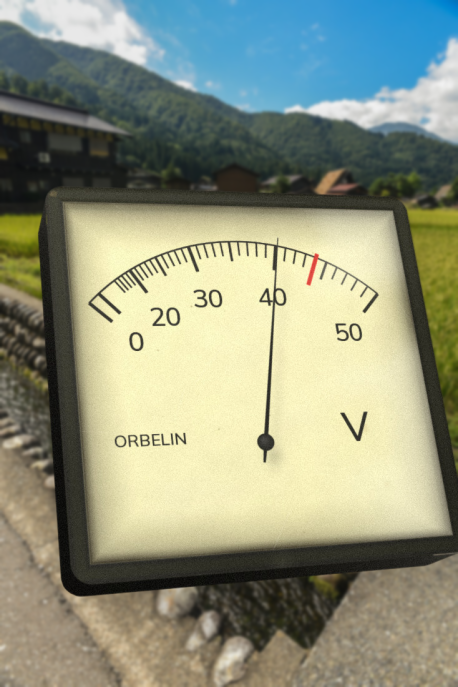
40 V
